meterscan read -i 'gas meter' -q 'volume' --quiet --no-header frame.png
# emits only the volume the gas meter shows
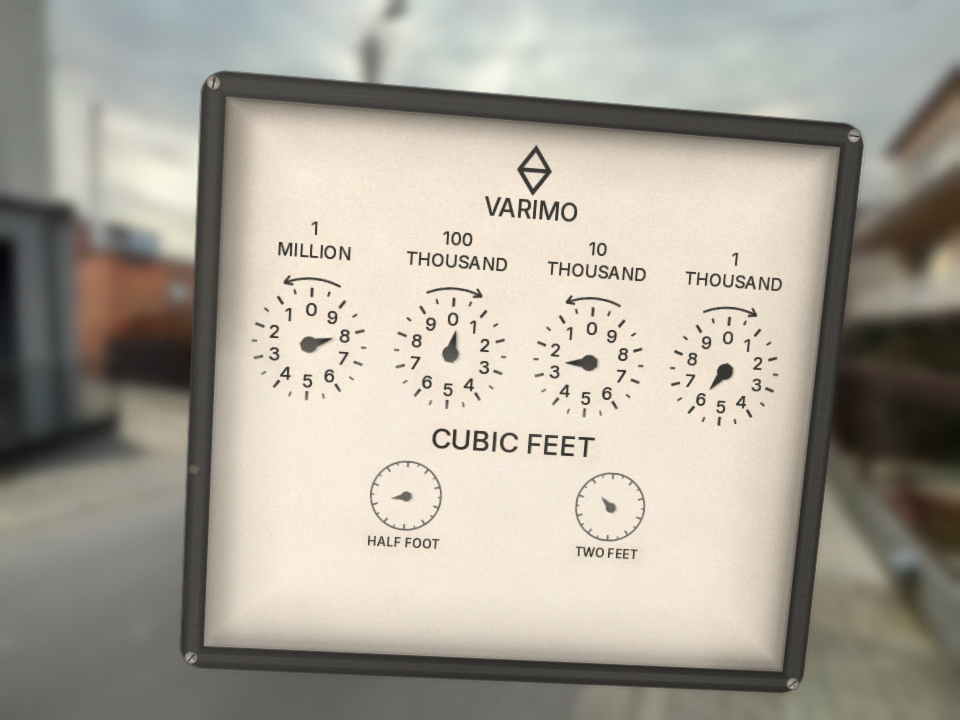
802600 ft³
